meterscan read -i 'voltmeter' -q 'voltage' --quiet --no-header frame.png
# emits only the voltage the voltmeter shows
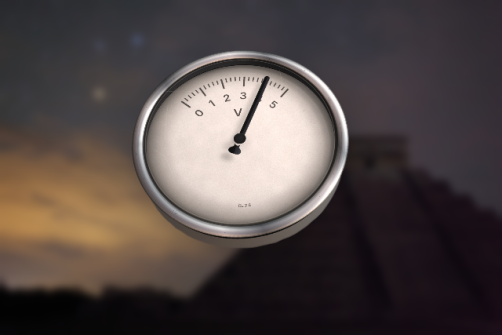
4 V
